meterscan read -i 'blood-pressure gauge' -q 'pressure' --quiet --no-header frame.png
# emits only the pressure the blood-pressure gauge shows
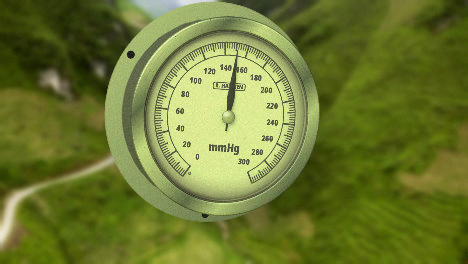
150 mmHg
